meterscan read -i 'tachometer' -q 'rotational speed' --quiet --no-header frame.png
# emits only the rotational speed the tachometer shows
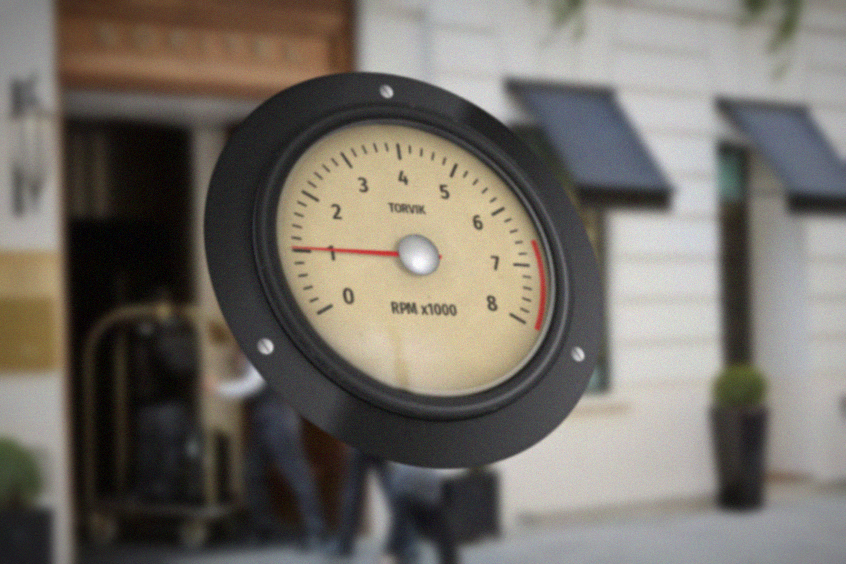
1000 rpm
